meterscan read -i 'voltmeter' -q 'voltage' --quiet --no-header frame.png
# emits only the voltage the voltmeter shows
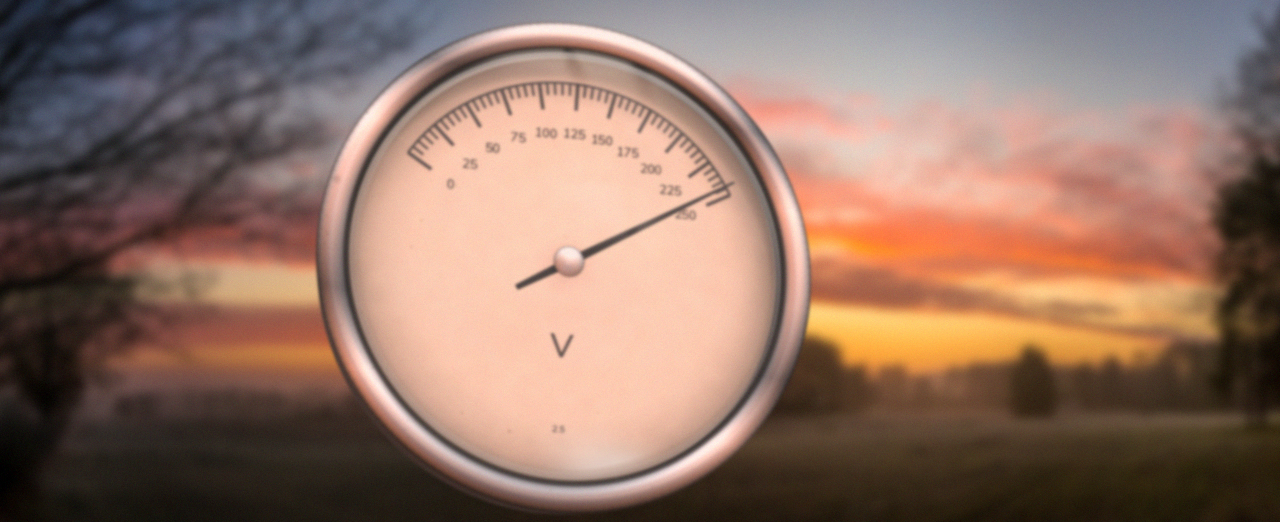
245 V
